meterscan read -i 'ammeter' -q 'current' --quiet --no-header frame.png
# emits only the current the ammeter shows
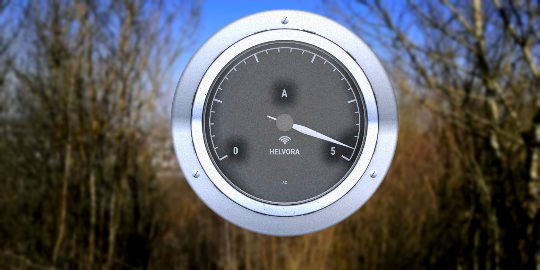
4.8 A
